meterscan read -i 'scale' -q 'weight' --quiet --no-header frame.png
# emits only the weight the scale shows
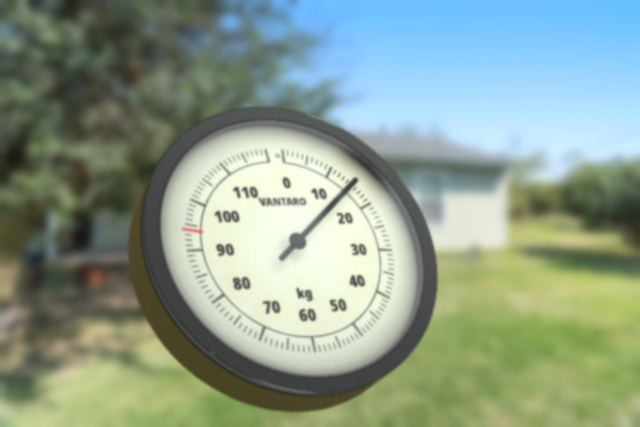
15 kg
